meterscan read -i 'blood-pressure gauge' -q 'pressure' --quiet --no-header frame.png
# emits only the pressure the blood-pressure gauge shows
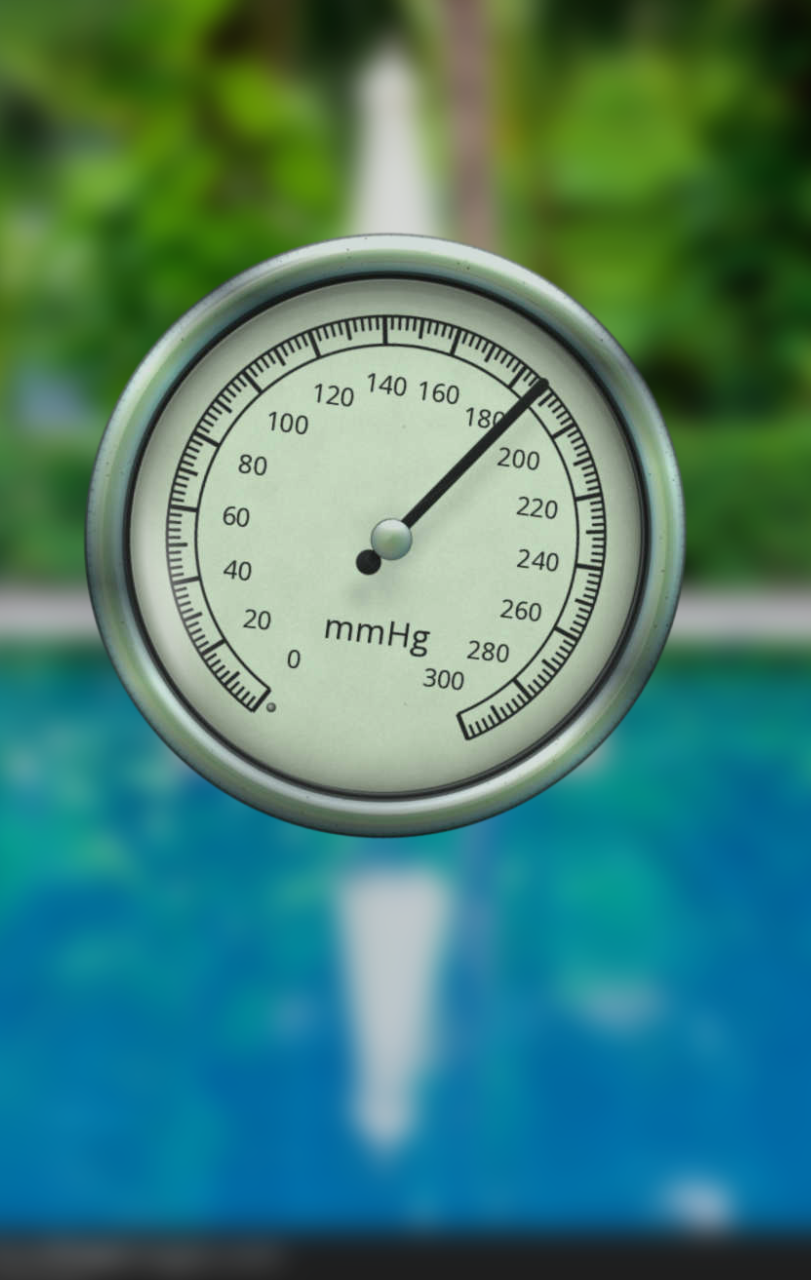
186 mmHg
